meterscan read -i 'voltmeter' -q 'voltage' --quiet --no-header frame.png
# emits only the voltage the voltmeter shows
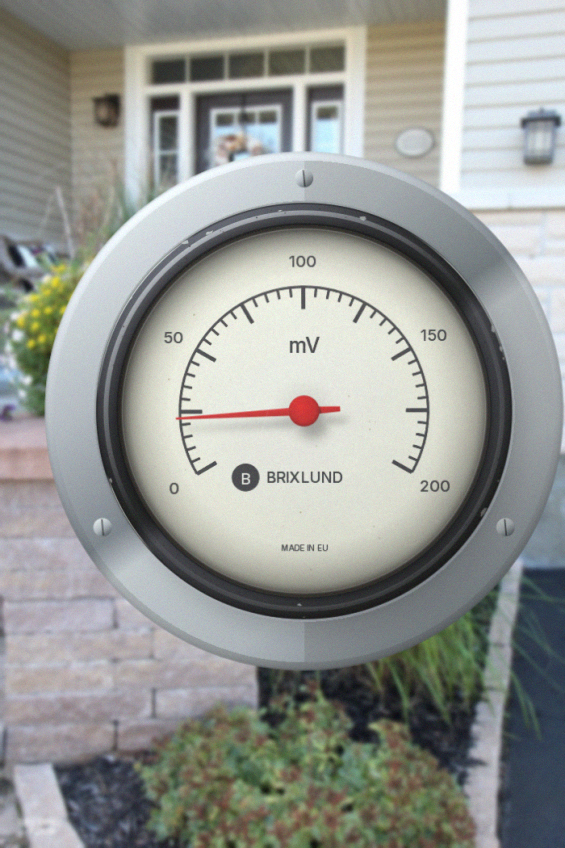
22.5 mV
